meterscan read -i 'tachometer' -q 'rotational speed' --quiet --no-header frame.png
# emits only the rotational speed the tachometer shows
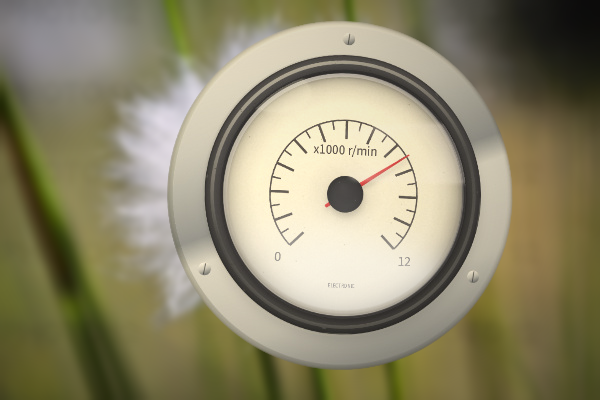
8500 rpm
